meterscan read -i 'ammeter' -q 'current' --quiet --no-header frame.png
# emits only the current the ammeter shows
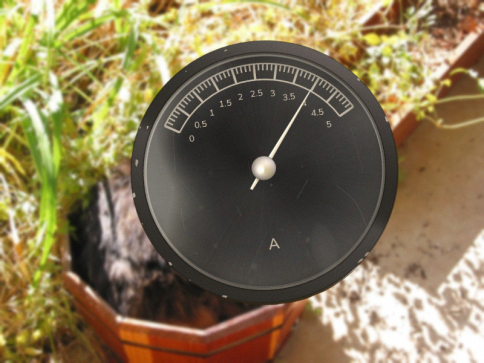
4 A
